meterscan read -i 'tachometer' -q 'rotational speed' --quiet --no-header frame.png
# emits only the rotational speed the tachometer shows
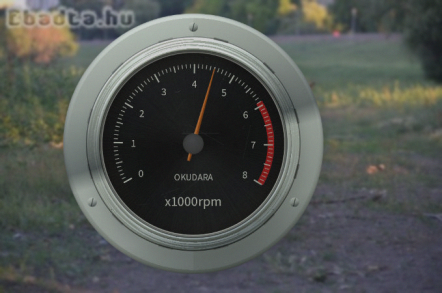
4500 rpm
